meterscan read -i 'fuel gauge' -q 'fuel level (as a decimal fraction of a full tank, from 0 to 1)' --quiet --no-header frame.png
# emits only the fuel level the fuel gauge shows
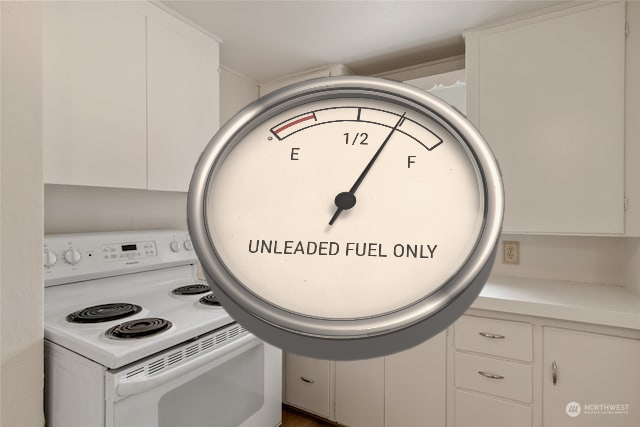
0.75
